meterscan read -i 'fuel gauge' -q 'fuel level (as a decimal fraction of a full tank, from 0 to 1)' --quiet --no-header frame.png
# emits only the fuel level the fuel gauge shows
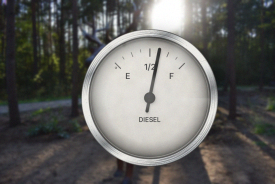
0.625
